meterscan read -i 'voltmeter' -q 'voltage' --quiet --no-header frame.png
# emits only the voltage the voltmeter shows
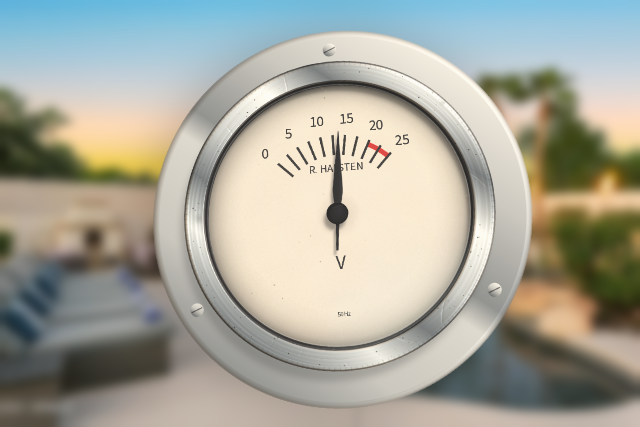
13.75 V
